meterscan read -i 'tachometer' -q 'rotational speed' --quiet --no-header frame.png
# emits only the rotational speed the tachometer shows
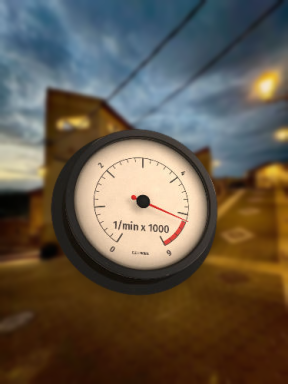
5200 rpm
